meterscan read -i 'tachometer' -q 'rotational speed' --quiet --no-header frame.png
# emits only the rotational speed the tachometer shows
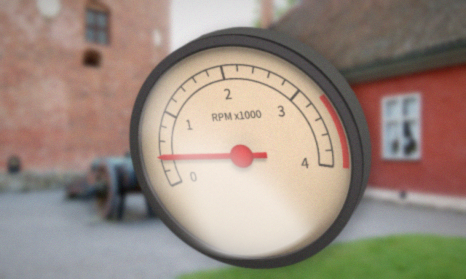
400 rpm
